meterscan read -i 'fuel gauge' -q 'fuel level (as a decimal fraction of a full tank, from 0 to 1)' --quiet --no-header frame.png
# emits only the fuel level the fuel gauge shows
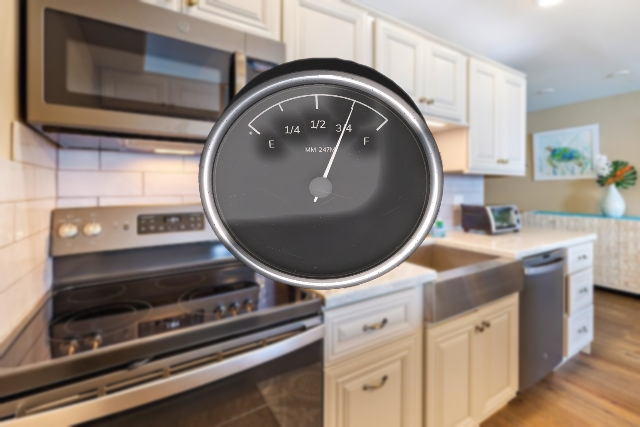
0.75
